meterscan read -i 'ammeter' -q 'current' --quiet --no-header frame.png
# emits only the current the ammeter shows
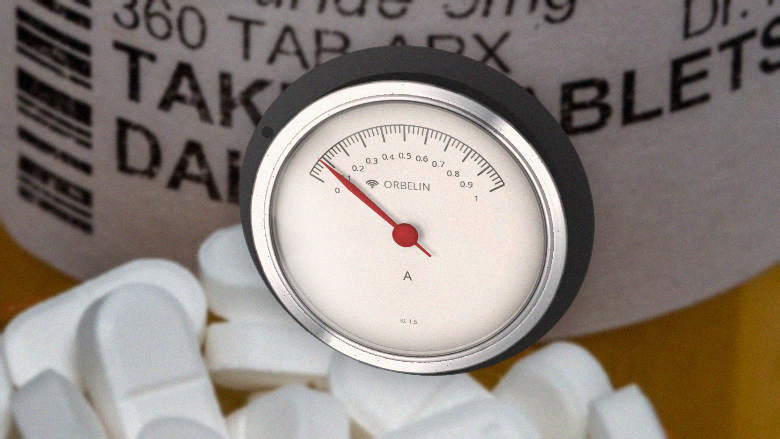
0.1 A
